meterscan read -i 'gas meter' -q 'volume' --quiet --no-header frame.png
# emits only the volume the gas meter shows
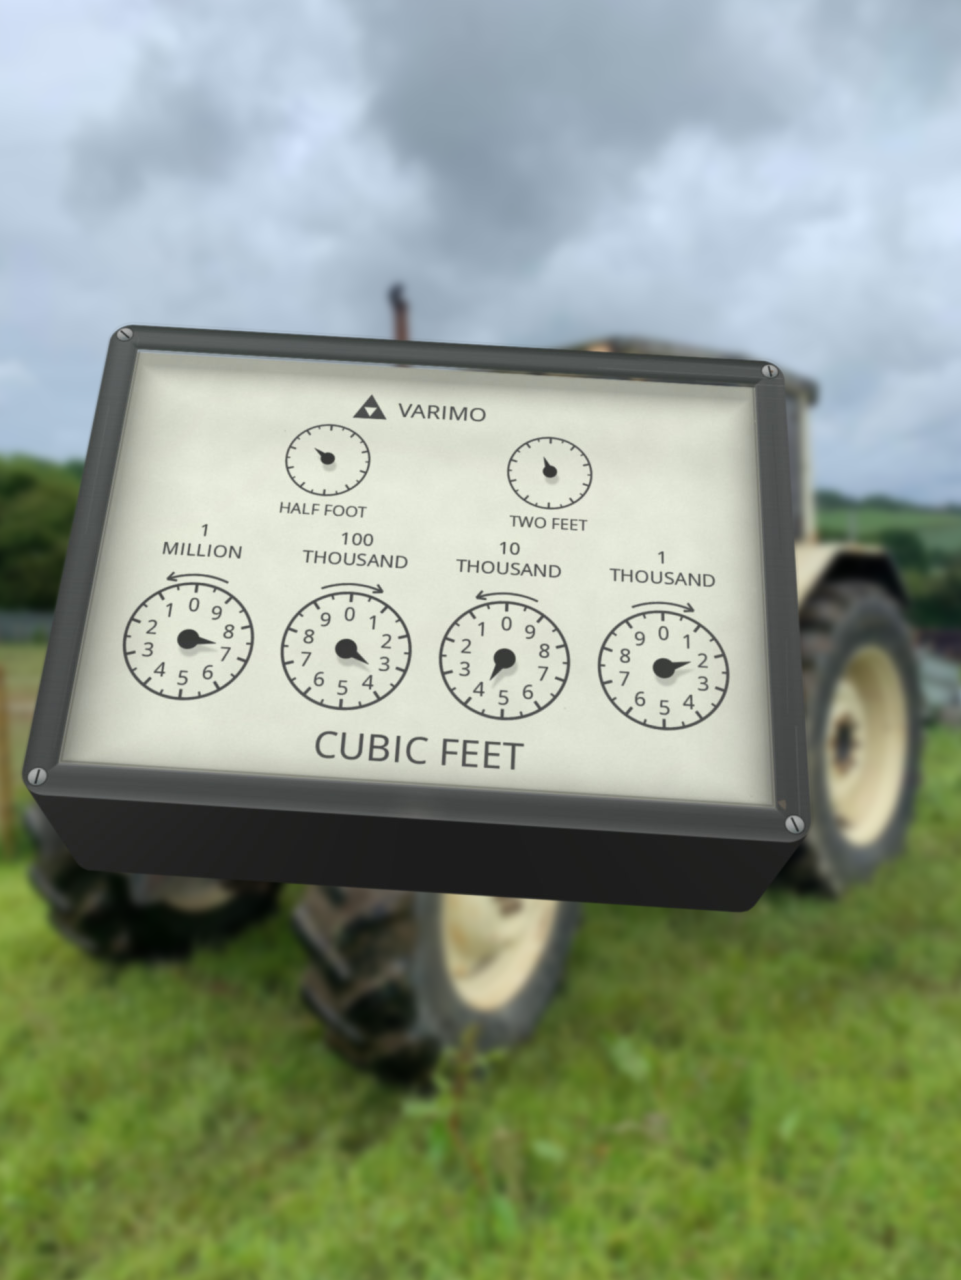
734200 ft³
